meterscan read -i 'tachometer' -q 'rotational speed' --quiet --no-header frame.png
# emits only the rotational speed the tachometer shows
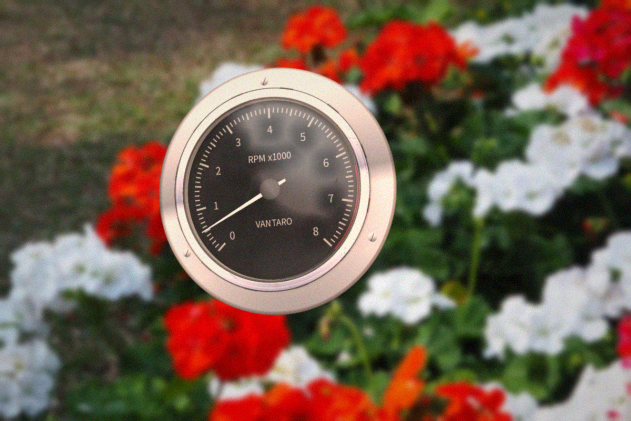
500 rpm
